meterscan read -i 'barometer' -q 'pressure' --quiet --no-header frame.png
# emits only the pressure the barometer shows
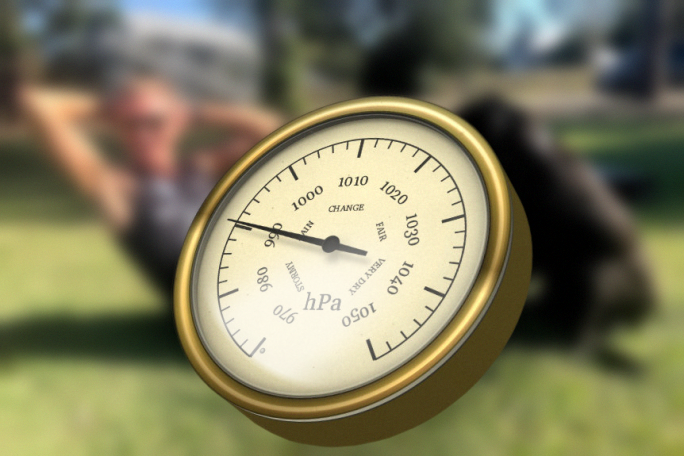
990 hPa
